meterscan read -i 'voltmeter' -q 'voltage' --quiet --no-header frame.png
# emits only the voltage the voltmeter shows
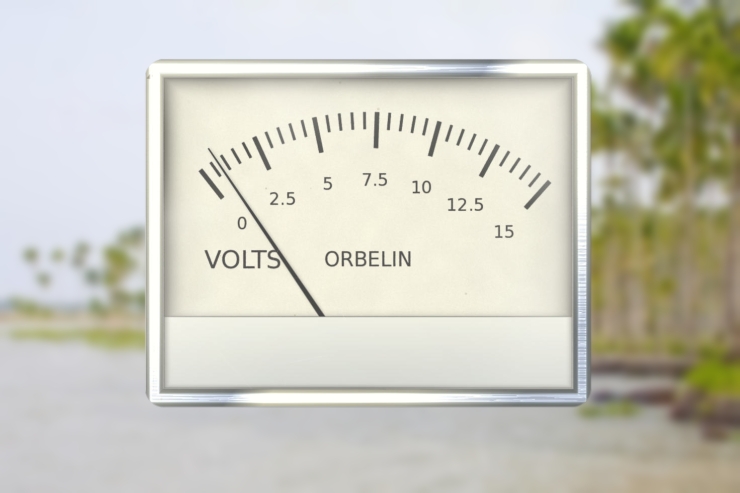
0.75 V
